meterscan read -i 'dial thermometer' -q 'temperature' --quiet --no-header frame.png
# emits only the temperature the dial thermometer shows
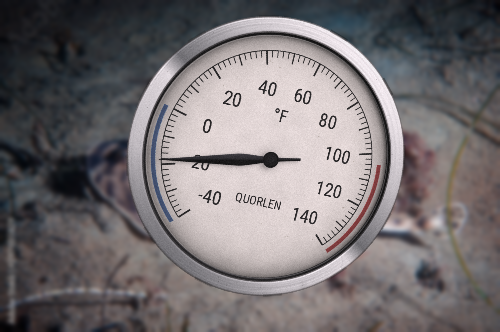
-18 °F
